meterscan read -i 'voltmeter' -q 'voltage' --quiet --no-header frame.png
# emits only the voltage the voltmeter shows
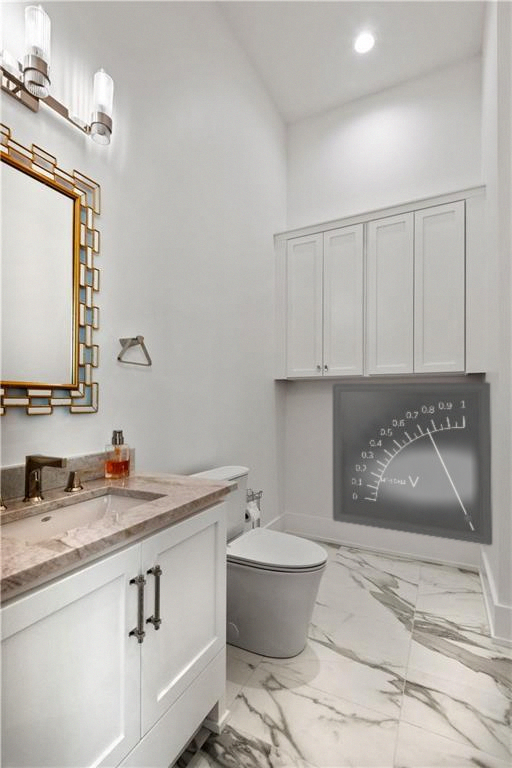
0.75 V
